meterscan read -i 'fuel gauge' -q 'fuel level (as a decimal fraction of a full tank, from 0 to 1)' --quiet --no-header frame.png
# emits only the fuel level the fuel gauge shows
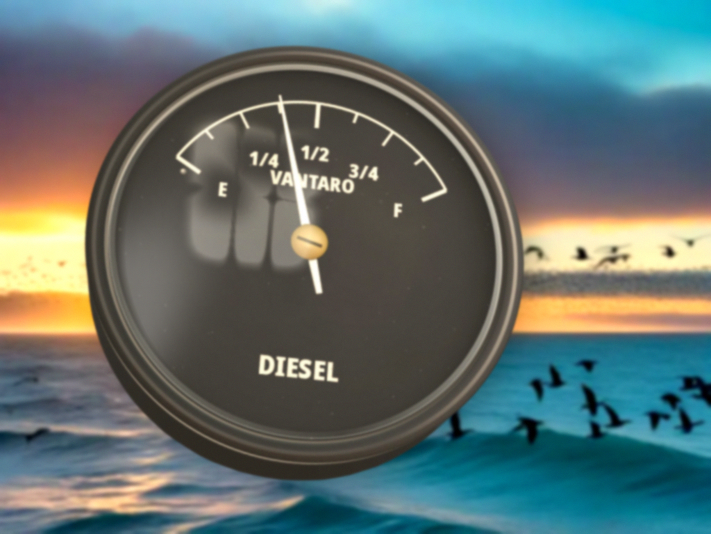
0.375
